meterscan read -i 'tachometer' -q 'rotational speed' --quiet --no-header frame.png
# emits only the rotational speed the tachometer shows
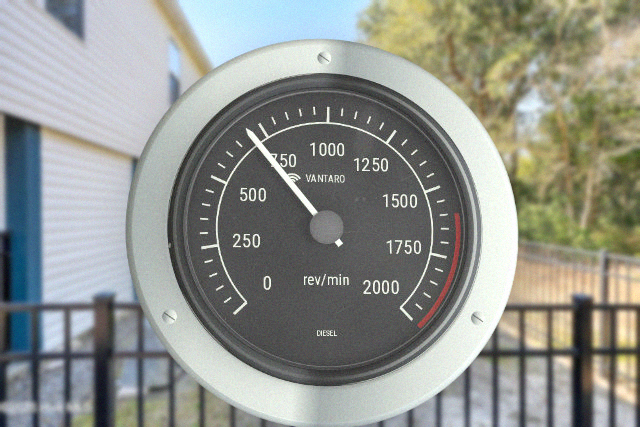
700 rpm
